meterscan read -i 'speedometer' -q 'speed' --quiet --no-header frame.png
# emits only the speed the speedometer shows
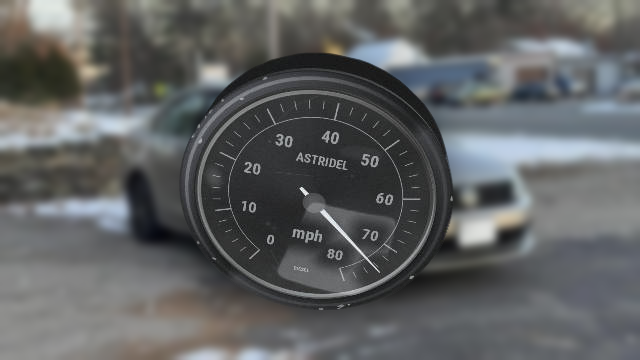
74 mph
